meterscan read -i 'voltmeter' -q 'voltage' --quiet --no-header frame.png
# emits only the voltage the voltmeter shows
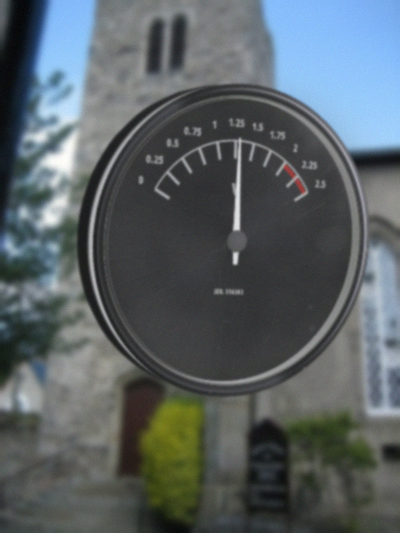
1.25 V
